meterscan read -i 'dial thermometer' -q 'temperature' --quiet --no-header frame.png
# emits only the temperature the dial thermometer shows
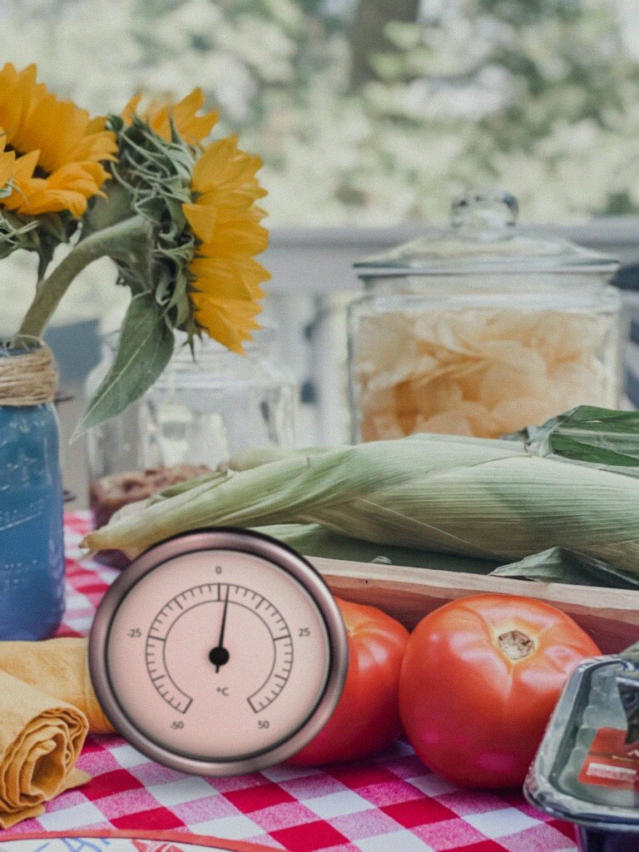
2.5 °C
